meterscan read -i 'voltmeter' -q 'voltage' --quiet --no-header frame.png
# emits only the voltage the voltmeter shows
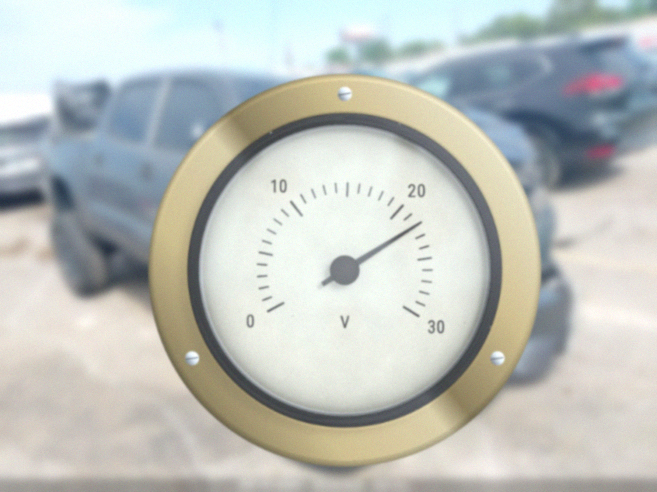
22 V
